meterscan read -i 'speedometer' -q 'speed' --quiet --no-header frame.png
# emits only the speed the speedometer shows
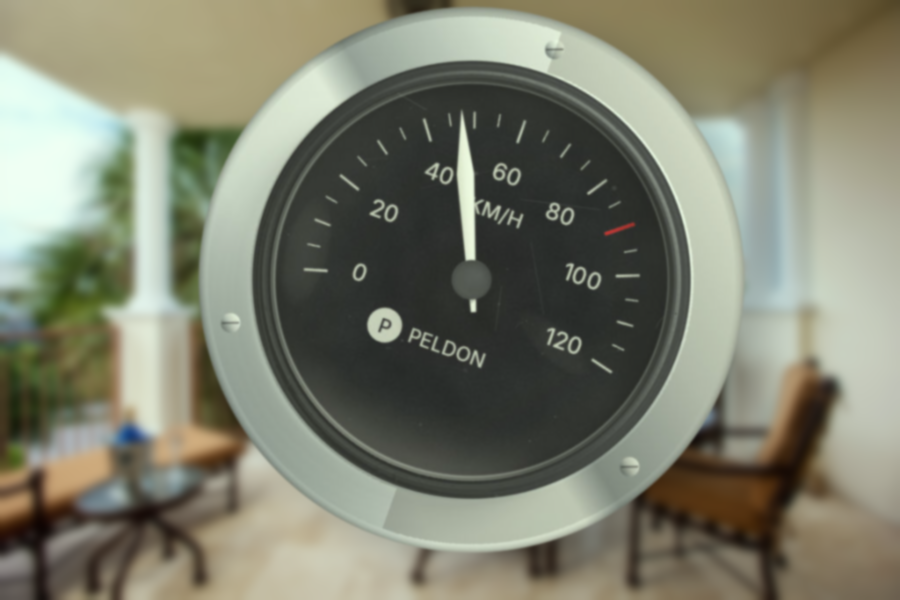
47.5 km/h
